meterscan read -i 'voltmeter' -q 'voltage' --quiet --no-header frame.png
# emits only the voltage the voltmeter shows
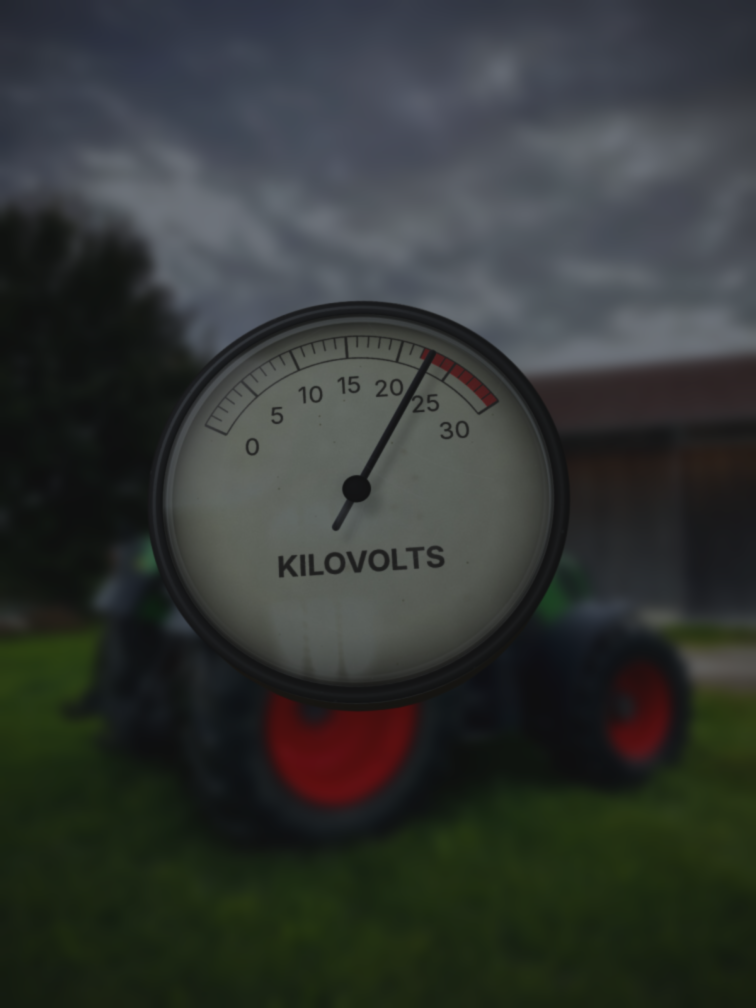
23 kV
